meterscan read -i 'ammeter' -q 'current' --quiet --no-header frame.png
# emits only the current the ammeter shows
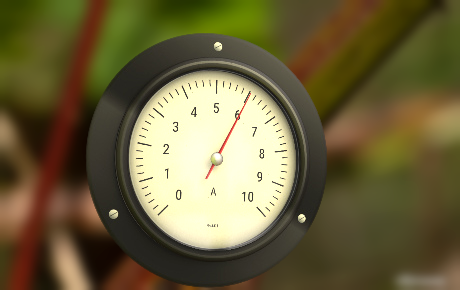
6 A
